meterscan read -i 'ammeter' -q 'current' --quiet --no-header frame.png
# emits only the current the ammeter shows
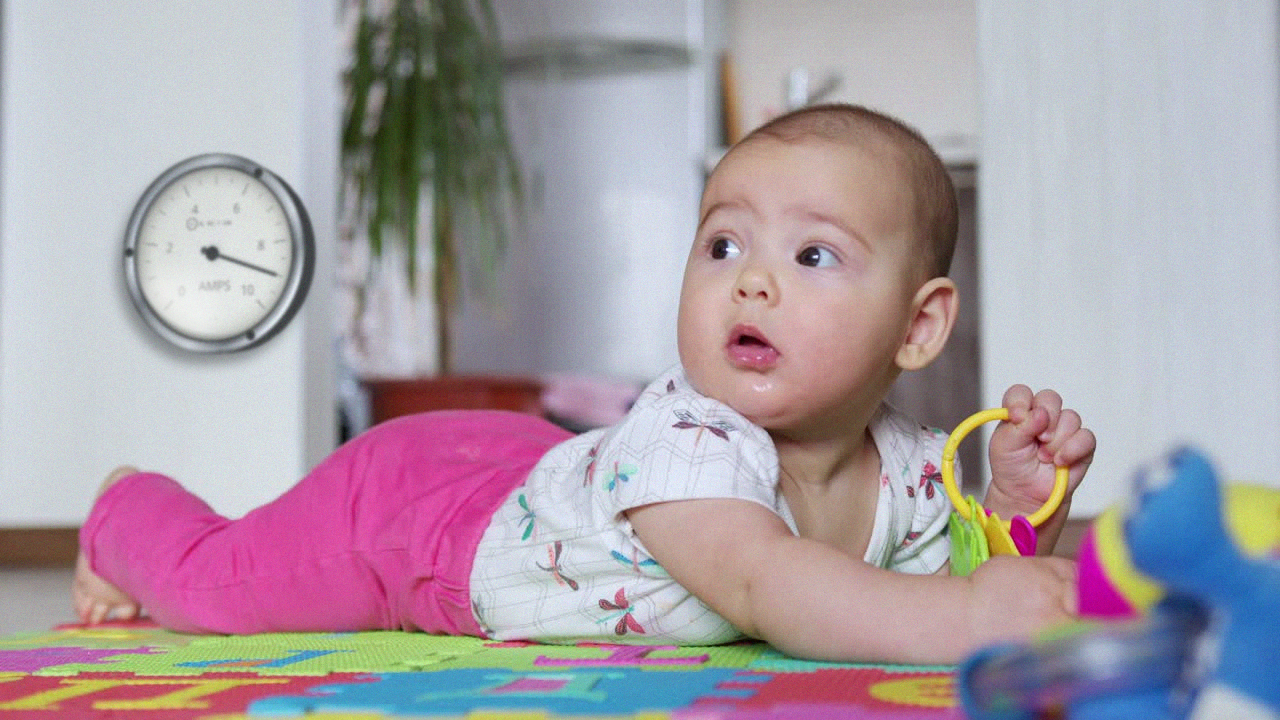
9 A
